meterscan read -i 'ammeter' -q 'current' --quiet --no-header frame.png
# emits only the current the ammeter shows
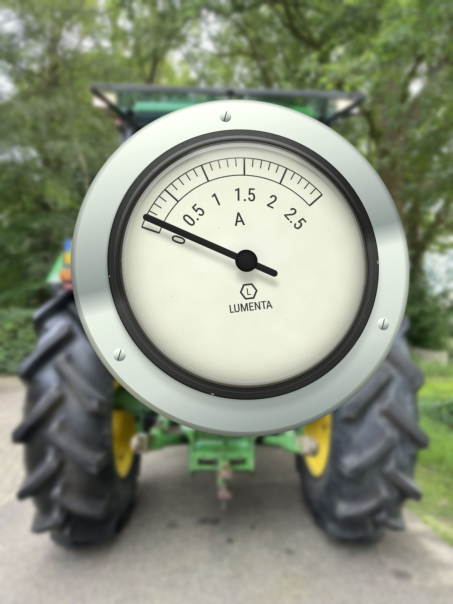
0.1 A
